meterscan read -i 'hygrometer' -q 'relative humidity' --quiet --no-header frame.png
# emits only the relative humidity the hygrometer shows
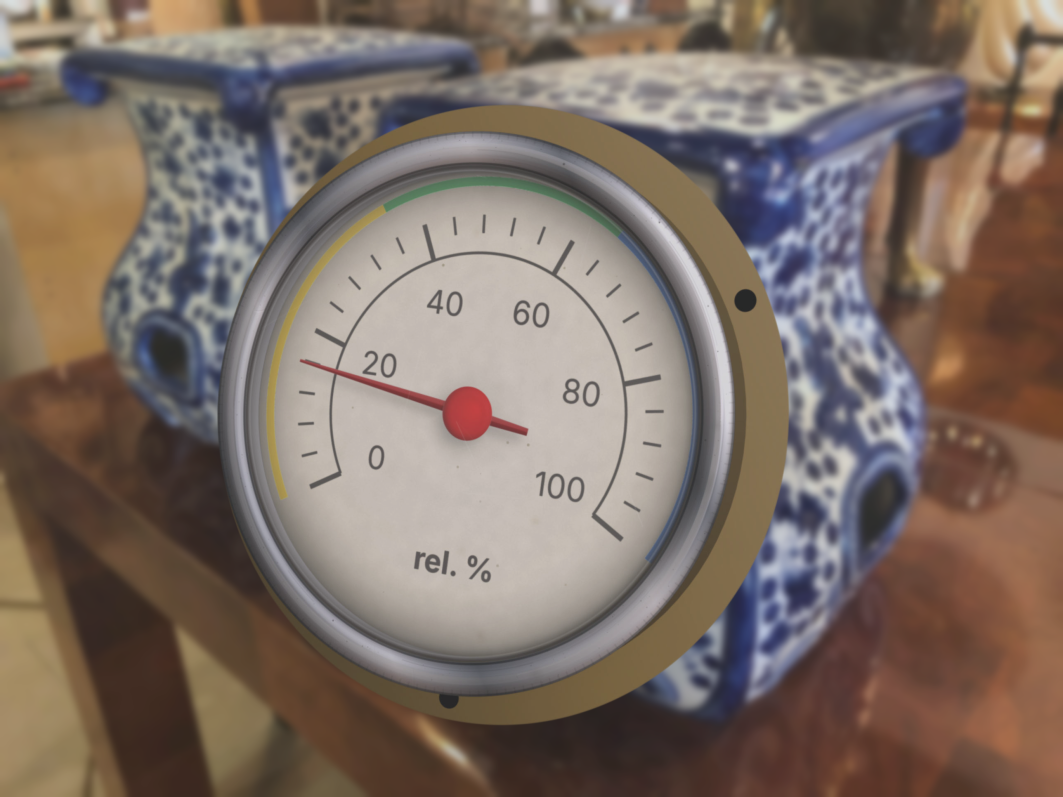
16 %
